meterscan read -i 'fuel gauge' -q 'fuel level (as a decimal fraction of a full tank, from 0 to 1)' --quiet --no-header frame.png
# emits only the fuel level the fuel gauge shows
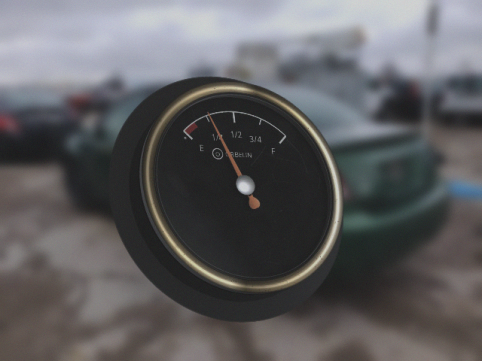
0.25
